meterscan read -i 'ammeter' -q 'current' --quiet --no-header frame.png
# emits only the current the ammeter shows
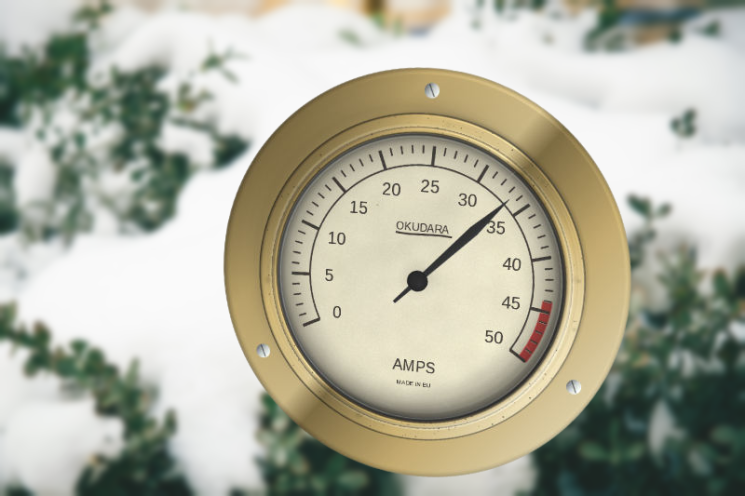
33.5 A
